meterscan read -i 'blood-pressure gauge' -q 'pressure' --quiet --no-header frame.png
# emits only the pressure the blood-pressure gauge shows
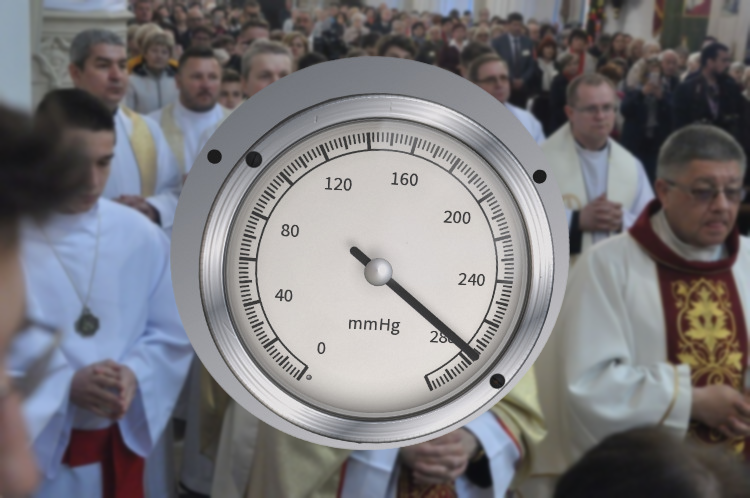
276 mmHg
